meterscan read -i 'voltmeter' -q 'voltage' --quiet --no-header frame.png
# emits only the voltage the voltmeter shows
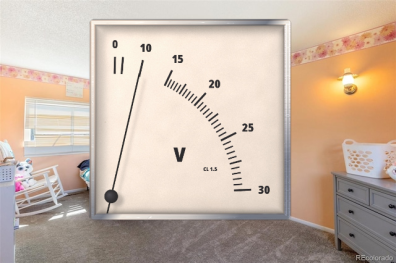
10 V
